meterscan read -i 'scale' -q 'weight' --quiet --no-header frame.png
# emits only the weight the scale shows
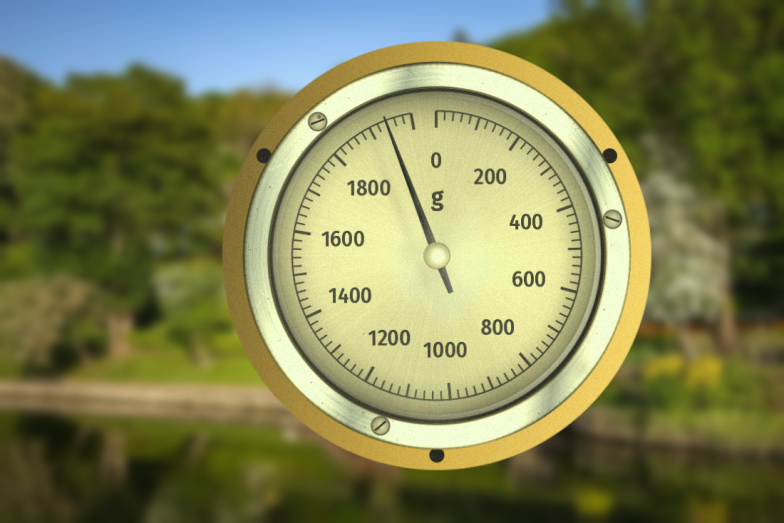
1940 g
